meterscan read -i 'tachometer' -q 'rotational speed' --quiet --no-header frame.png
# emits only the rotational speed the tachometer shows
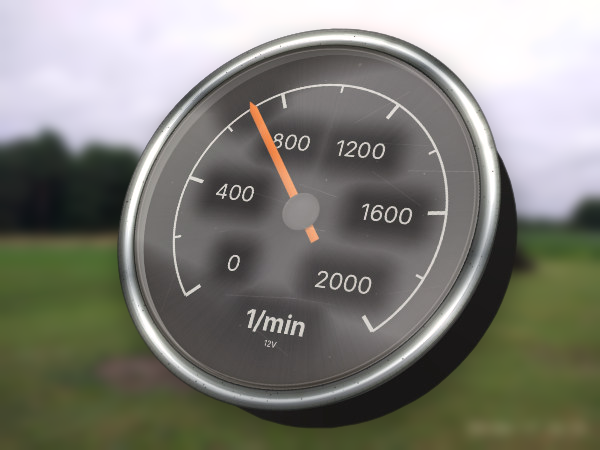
700 rpm
